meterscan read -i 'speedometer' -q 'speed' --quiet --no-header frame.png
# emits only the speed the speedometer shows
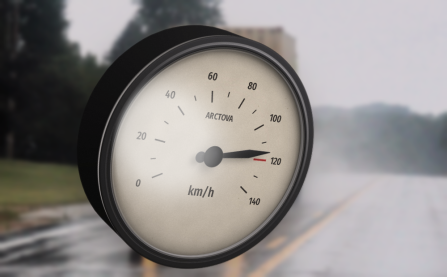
115 km/h
